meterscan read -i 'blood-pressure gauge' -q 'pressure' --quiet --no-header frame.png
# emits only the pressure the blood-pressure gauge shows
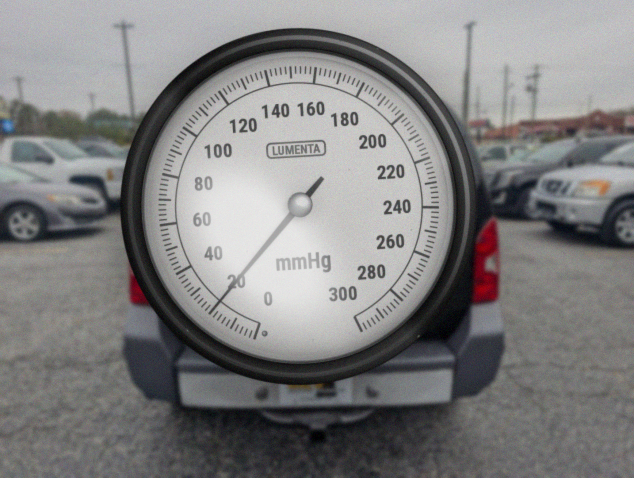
20 mmHg
